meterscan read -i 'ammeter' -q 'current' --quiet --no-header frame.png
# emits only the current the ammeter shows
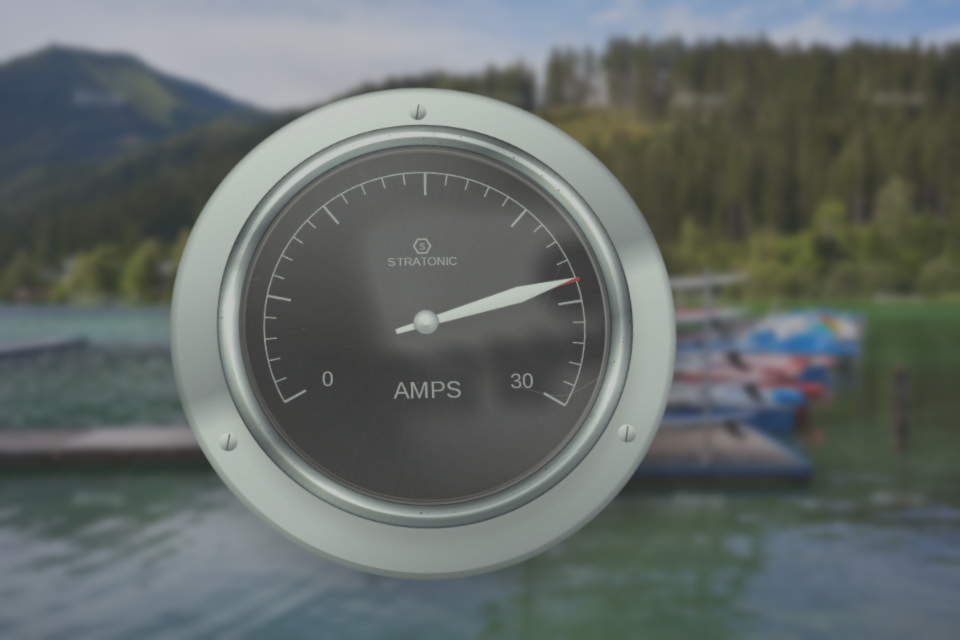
24 A
